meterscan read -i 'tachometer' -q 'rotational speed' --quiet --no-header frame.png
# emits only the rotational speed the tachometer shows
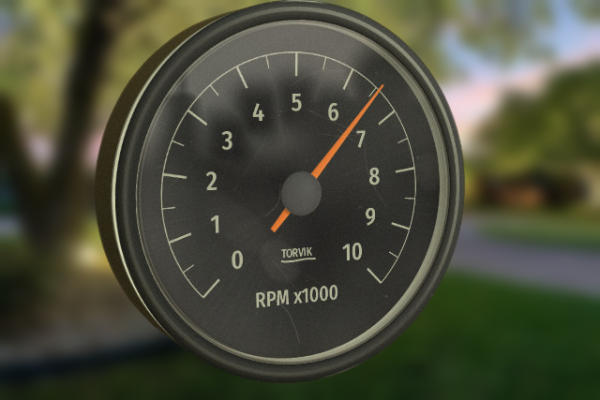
6500 rpm
